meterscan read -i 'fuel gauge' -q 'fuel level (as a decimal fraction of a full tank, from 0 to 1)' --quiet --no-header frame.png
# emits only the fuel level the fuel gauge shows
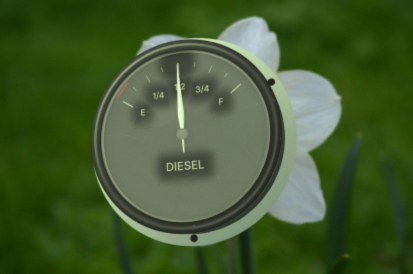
0.5
